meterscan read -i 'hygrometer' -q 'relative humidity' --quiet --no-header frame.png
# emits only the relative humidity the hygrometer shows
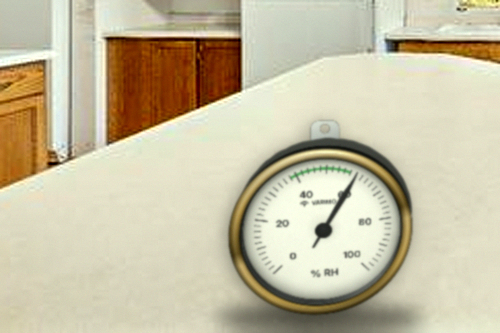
60 %
